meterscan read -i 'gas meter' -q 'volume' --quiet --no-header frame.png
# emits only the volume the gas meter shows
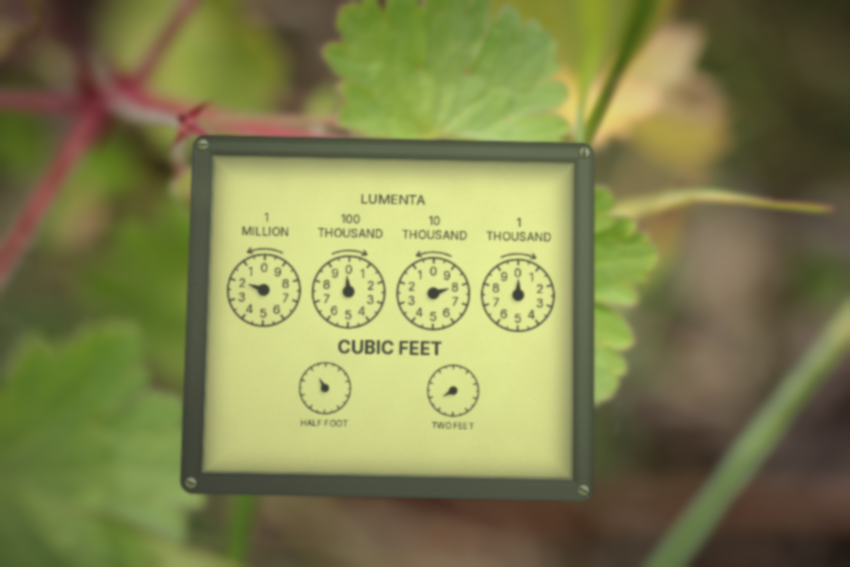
198000 ft³
